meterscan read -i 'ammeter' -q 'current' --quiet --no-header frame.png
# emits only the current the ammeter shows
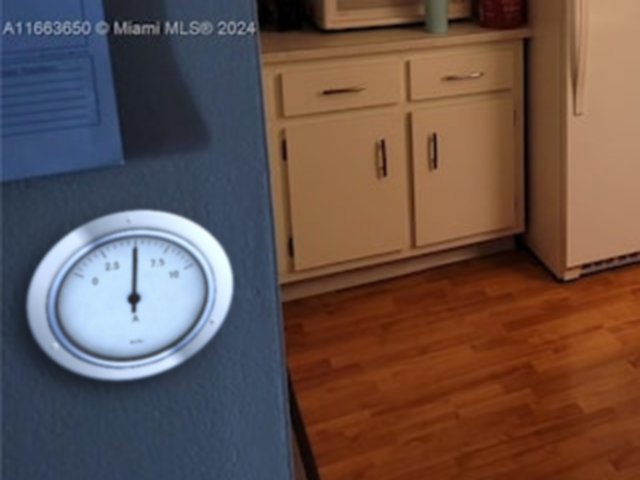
5 A
